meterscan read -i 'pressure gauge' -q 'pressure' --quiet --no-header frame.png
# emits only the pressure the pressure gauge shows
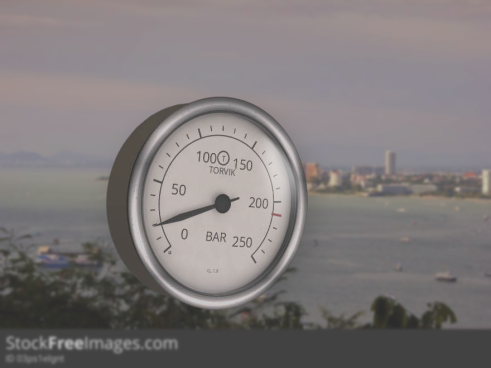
20 bar
